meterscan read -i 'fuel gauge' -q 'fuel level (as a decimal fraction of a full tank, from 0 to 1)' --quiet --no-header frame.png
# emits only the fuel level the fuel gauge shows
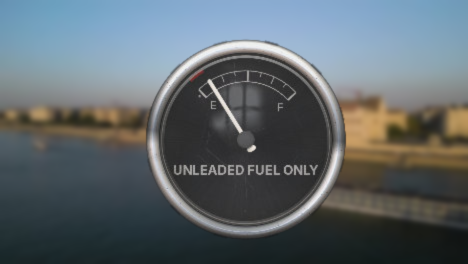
0.125
